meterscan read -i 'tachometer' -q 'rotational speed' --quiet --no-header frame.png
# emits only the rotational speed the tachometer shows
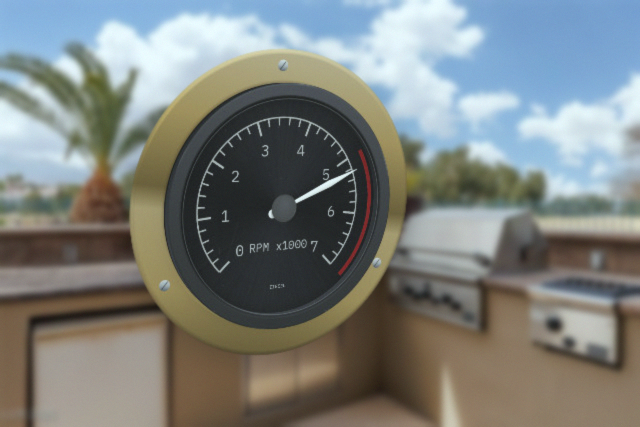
5200 rpm
